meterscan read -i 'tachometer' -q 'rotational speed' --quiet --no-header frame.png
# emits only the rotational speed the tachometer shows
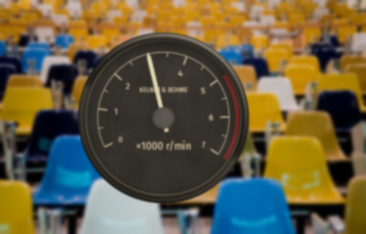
3000 rpm
